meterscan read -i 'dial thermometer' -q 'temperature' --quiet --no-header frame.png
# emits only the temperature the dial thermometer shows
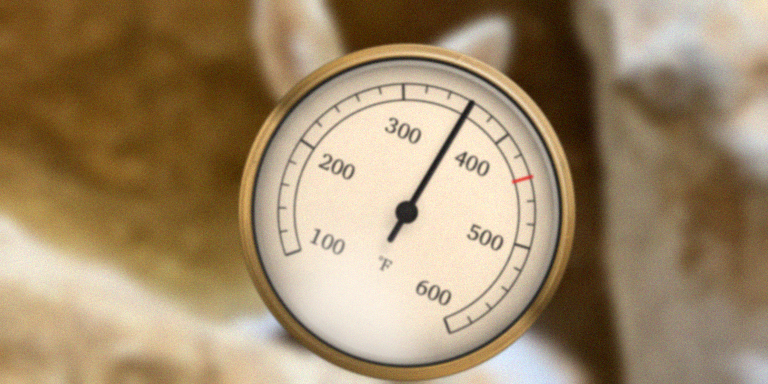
360 °F
